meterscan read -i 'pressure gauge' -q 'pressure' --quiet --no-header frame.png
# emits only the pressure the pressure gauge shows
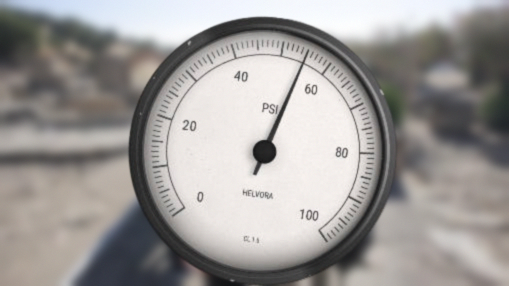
55 psi
